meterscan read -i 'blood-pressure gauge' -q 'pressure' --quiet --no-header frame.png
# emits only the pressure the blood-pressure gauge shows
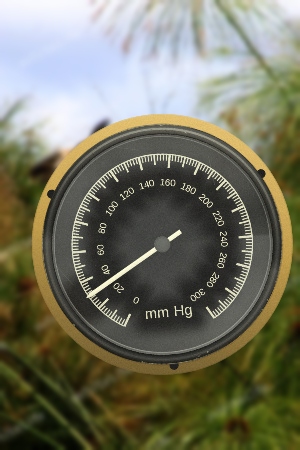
30 mmHg
